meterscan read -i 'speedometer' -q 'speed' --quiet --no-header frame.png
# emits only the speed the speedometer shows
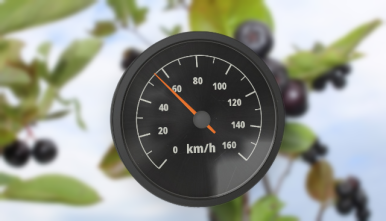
55 km/h
